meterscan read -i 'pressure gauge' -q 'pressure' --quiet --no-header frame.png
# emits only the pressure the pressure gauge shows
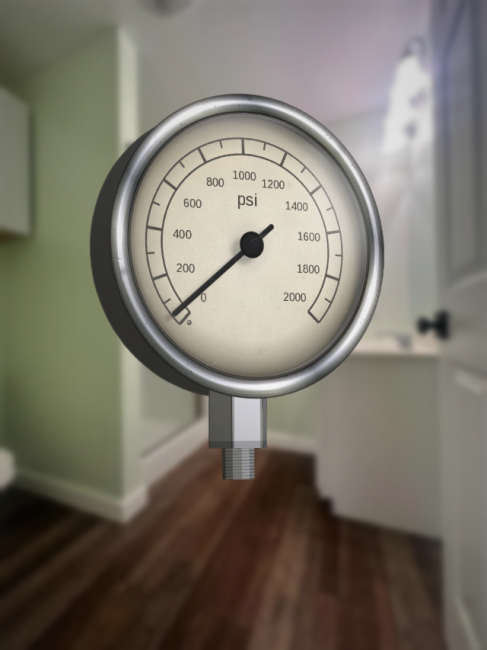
50 psi
